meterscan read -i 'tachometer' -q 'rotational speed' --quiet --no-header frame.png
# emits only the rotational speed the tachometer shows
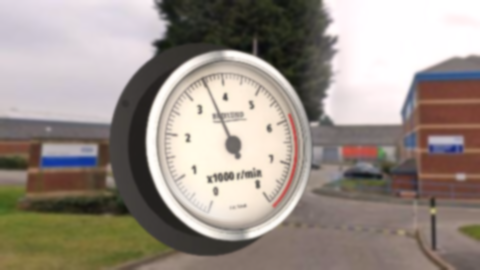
3500 rpm
